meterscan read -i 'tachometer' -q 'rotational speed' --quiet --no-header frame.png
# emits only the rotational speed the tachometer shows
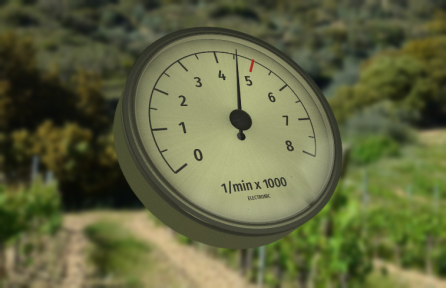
4500 rpm
